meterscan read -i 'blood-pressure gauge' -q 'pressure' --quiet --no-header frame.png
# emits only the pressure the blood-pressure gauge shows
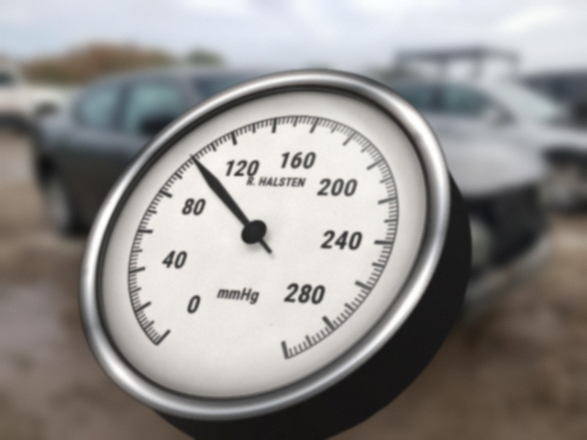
100 mmHg
